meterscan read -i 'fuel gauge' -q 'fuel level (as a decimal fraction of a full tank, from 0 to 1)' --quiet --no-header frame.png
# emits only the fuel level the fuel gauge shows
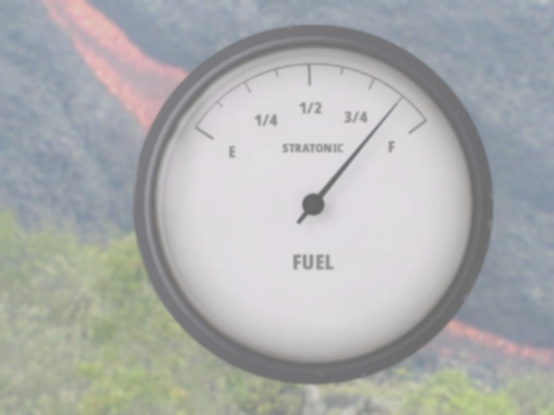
0.875
